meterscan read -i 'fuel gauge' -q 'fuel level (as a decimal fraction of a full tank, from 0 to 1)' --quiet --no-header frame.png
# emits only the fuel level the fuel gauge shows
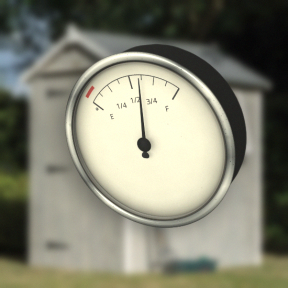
0.625
